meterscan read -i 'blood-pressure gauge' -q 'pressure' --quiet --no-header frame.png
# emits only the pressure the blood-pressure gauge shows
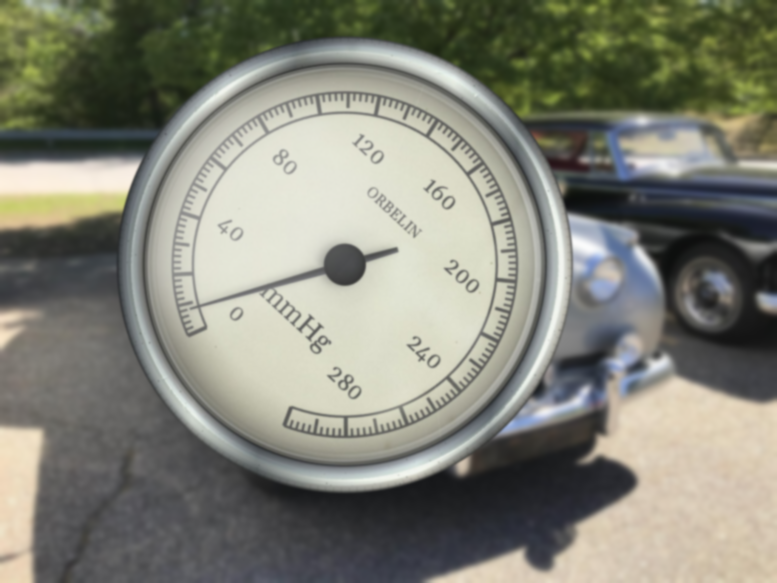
8 mmHg
